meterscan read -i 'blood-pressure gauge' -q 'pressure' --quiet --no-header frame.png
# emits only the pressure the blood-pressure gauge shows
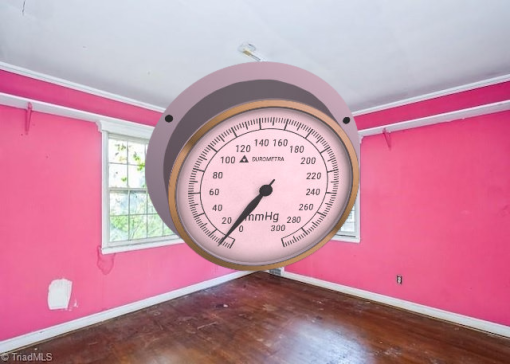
10 mmHg
